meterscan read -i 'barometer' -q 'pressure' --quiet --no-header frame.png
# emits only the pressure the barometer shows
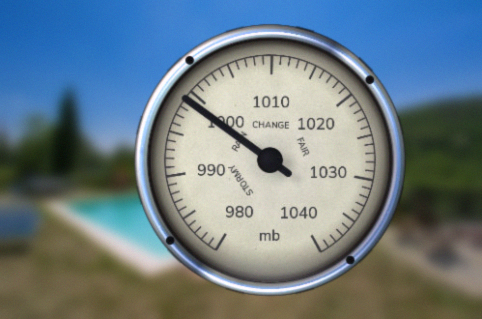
999 mbar
